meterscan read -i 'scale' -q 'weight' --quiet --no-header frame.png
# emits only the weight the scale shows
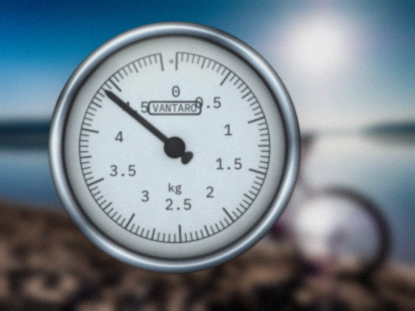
4.4 kg
